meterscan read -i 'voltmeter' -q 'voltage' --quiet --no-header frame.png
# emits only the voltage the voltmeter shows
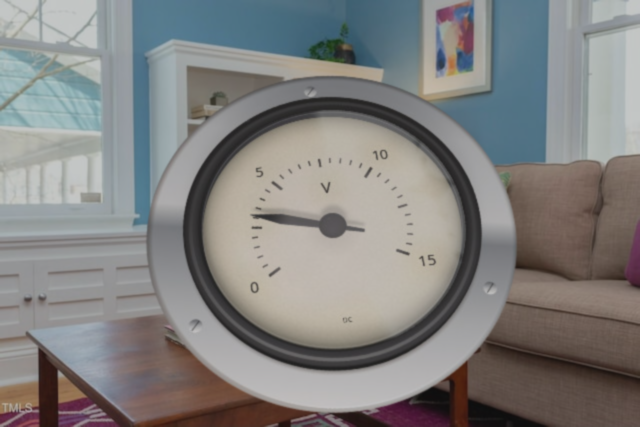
3 V
